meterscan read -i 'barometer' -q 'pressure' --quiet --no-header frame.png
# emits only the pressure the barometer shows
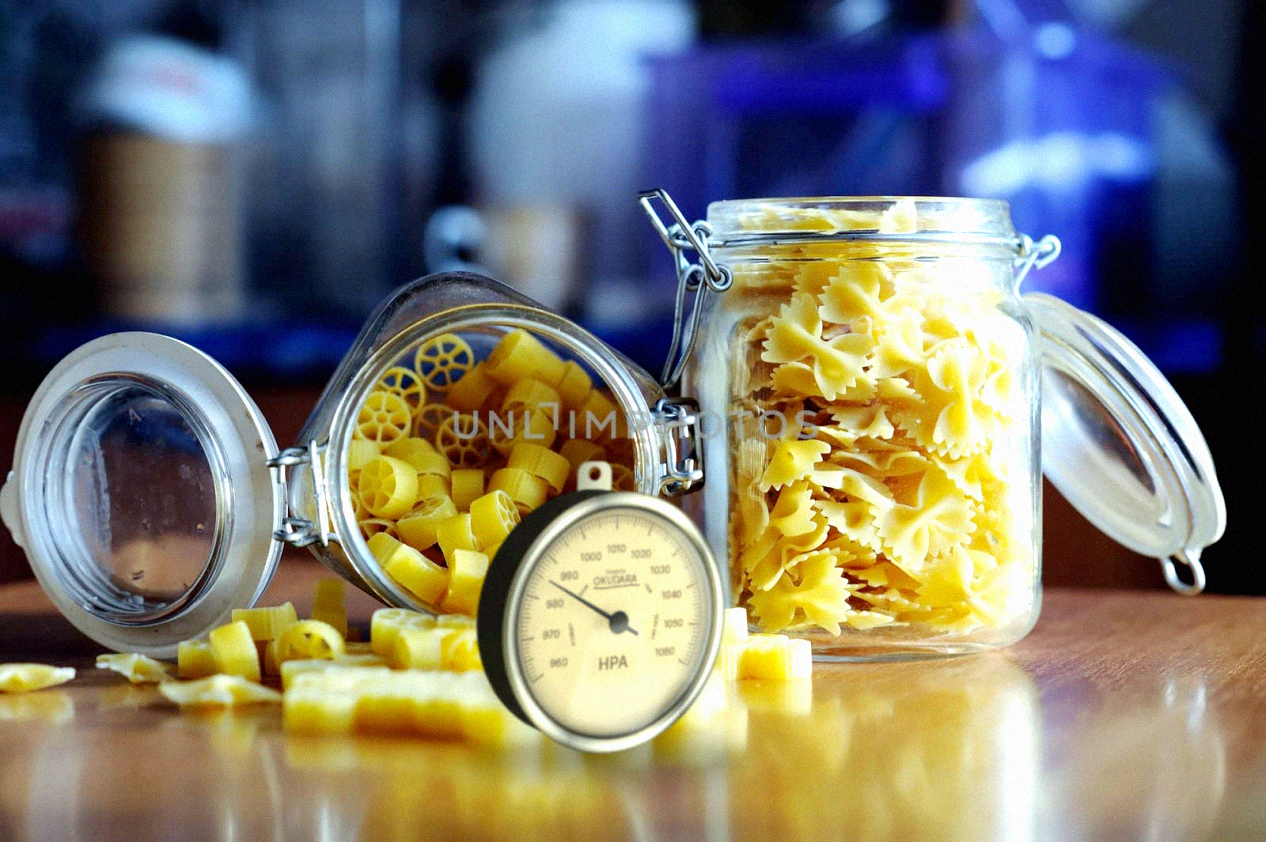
985 hPa
